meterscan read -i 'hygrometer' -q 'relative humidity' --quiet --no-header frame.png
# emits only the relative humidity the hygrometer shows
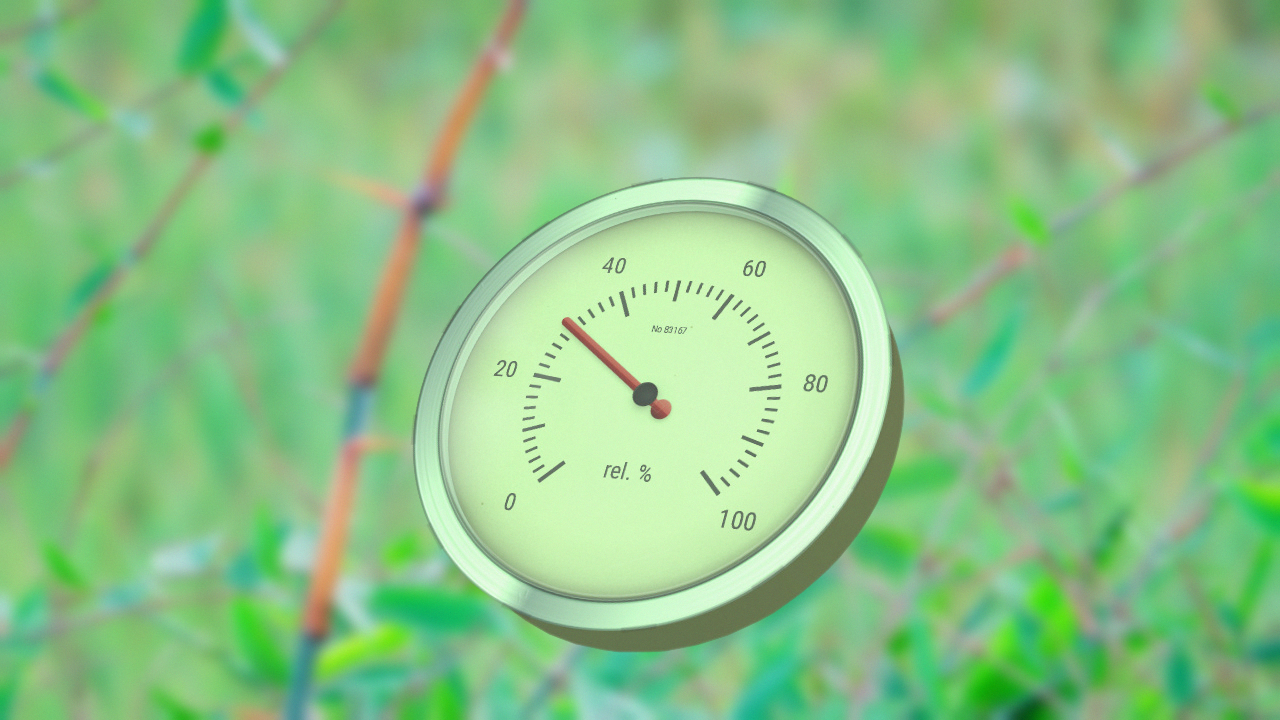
30 %
